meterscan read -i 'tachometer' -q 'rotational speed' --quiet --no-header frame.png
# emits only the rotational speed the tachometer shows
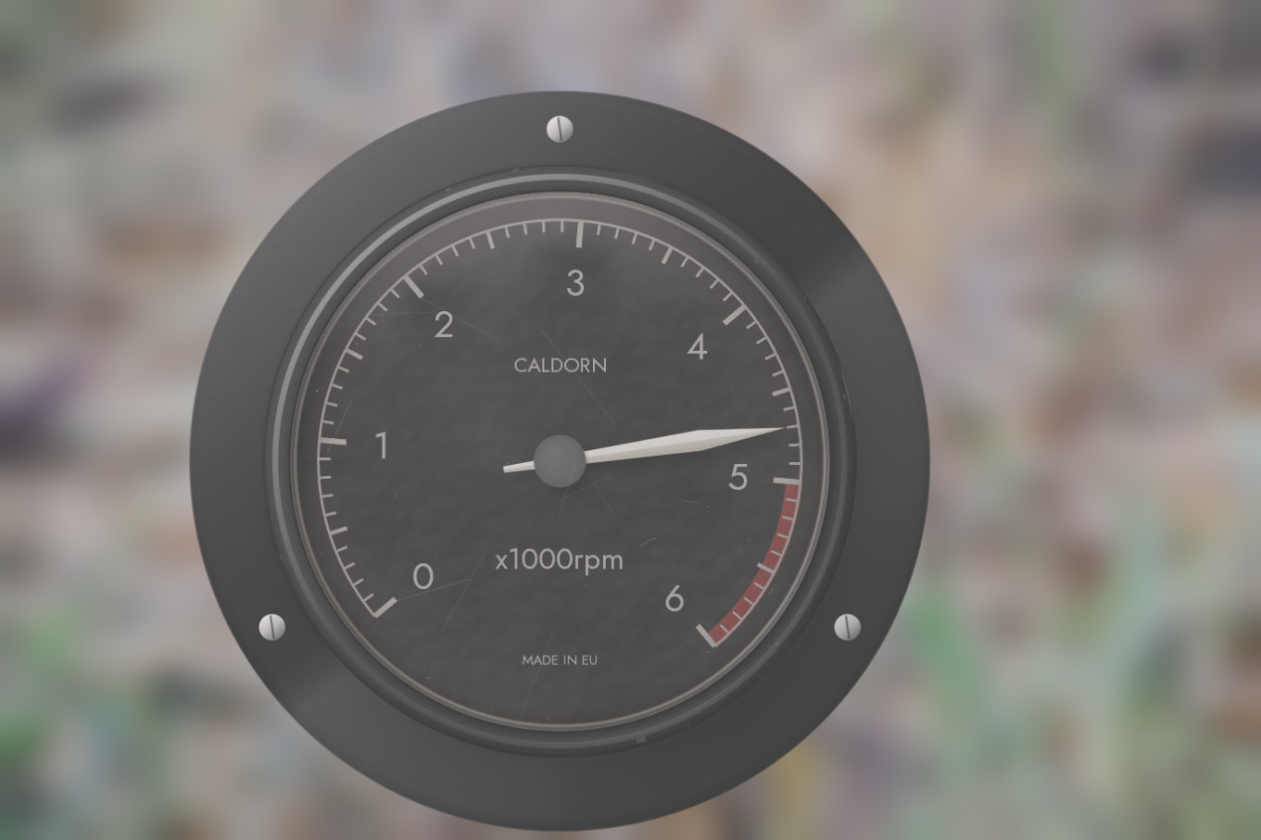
4700 rpm
